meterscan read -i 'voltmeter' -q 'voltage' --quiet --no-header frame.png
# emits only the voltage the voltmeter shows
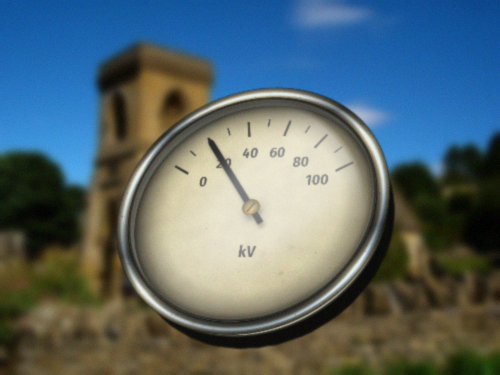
20 kV
